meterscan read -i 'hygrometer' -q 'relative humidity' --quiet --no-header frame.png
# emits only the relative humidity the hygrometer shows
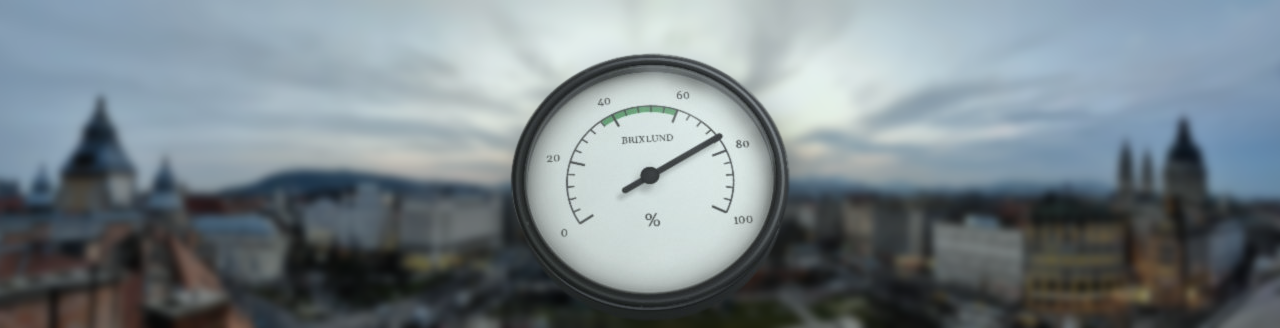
76 %
